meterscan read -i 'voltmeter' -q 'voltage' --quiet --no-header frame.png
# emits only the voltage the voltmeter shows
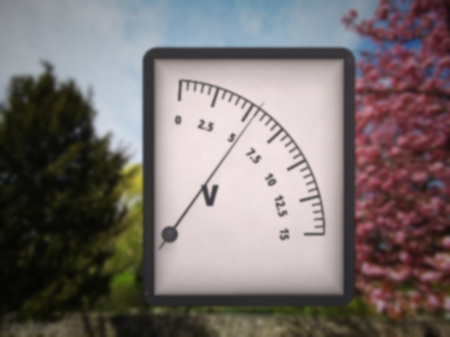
5.5 V
